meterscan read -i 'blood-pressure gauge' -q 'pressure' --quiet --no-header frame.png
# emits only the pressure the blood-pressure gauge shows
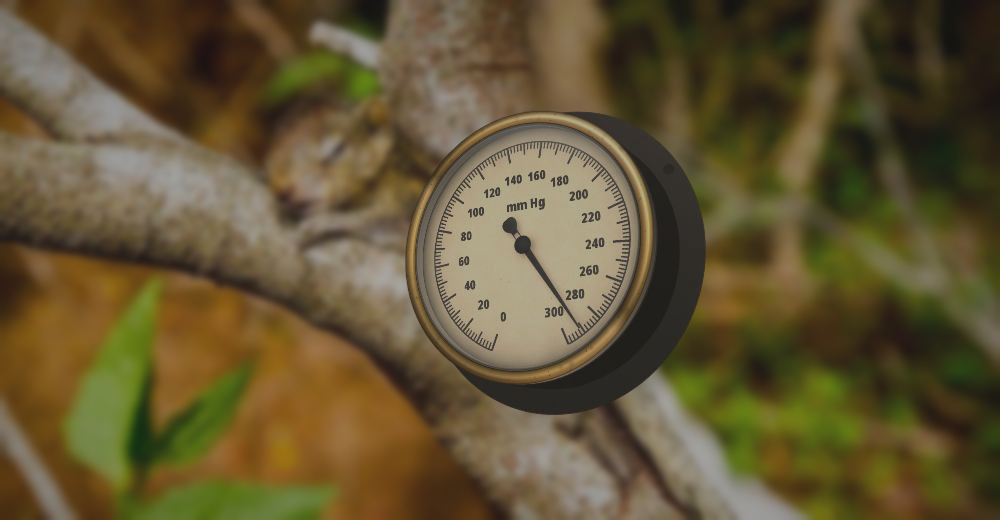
290 mmHg
